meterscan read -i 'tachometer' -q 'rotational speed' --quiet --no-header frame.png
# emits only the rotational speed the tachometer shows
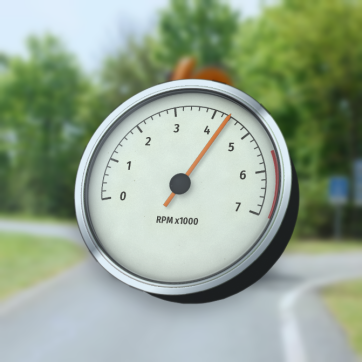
4400 rpm
